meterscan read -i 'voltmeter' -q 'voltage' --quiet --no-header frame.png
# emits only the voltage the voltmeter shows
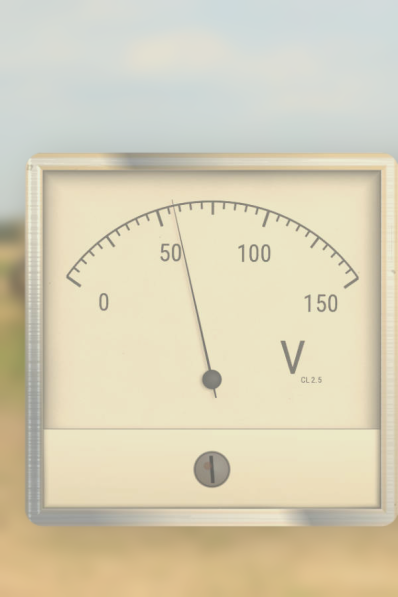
57.5 V
